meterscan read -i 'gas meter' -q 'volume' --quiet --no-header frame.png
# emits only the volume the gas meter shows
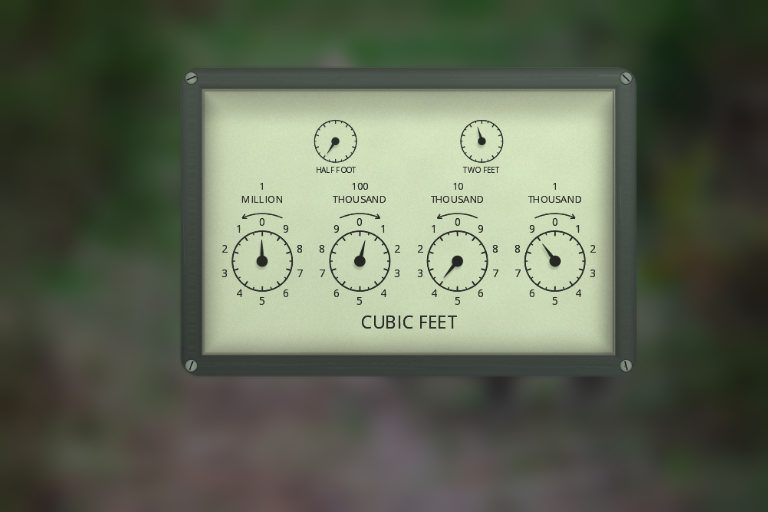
3900 ft³
